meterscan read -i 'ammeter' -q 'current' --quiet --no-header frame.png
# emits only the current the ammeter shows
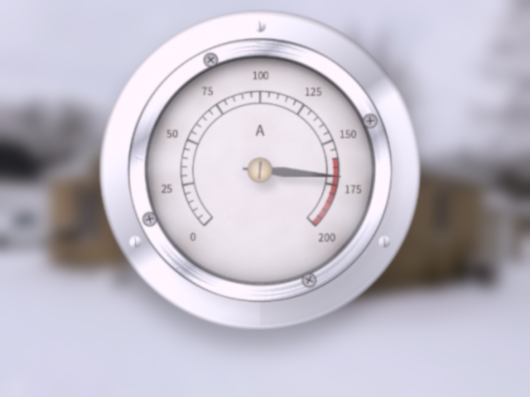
170 A
